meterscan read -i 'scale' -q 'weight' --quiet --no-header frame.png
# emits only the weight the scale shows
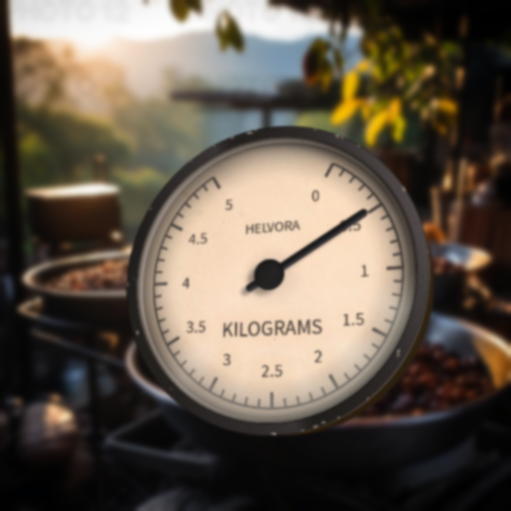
0.5 kg
